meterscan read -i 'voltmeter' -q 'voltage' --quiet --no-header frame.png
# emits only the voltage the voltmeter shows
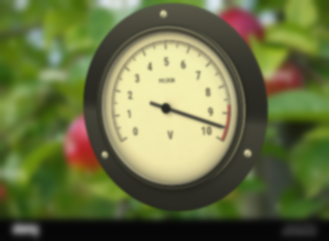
9.5 V
